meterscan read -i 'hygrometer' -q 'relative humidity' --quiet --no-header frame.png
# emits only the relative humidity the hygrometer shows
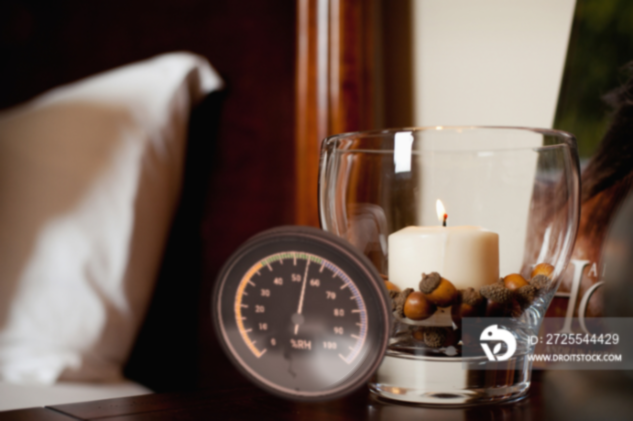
55 %
